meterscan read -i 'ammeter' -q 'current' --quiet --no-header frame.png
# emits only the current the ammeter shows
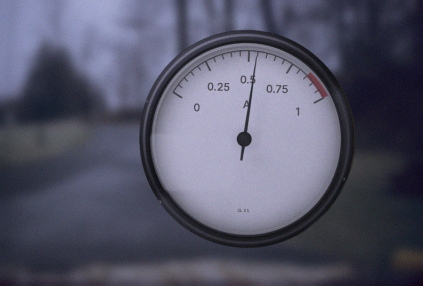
0.55 A
